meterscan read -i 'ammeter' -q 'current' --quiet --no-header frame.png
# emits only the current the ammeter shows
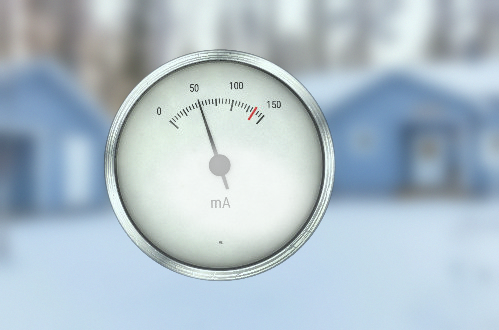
50 mA
